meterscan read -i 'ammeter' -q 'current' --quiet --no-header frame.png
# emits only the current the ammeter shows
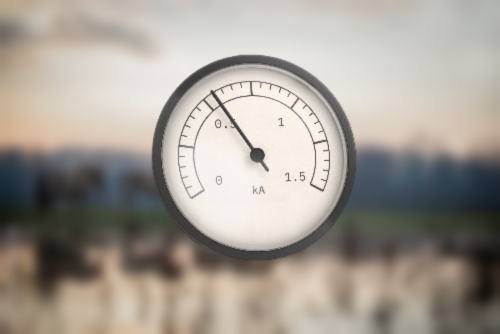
0.55 kA
